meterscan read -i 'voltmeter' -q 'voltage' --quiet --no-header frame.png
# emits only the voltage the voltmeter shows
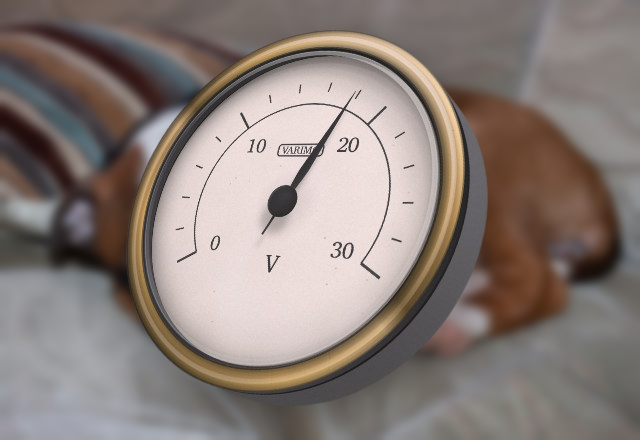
18 V
